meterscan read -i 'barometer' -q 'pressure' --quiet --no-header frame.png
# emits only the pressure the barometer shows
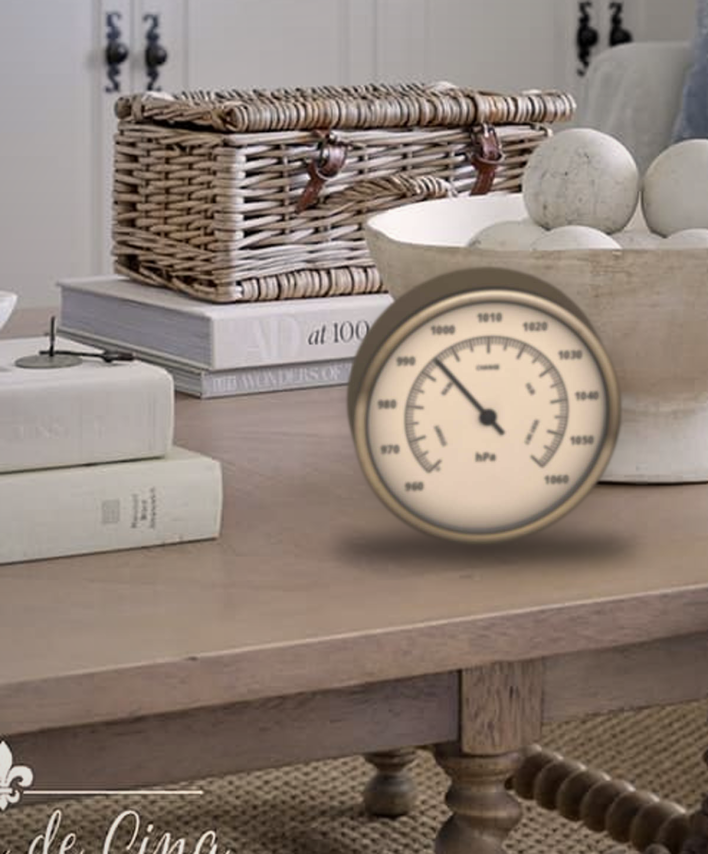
995 hPa
